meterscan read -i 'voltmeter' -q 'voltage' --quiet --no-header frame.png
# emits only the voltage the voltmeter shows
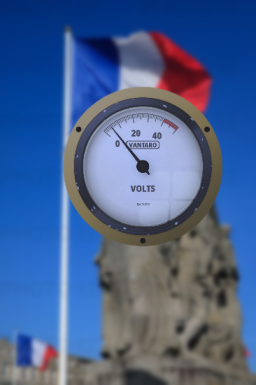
5 V
